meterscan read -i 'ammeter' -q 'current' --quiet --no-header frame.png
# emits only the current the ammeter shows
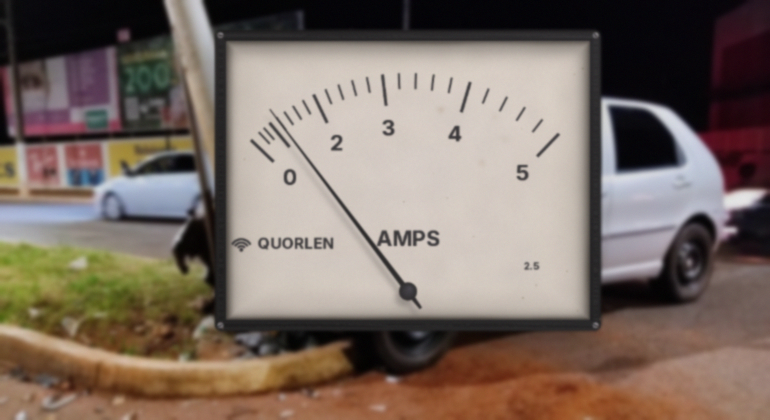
1.2 A
